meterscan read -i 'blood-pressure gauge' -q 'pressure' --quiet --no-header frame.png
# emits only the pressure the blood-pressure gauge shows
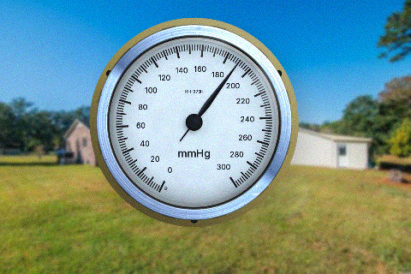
190 mmHg
